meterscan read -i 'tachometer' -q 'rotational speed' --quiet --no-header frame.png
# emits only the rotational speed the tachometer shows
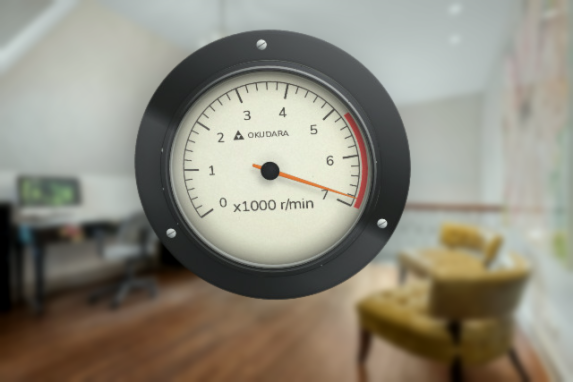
6800 rpm
